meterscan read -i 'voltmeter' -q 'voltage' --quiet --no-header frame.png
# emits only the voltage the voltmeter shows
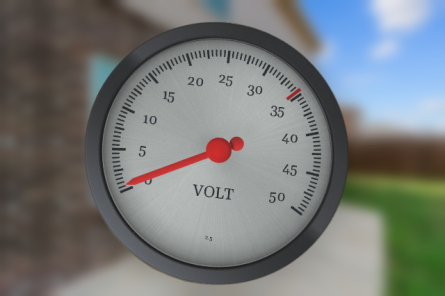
0.5 V
